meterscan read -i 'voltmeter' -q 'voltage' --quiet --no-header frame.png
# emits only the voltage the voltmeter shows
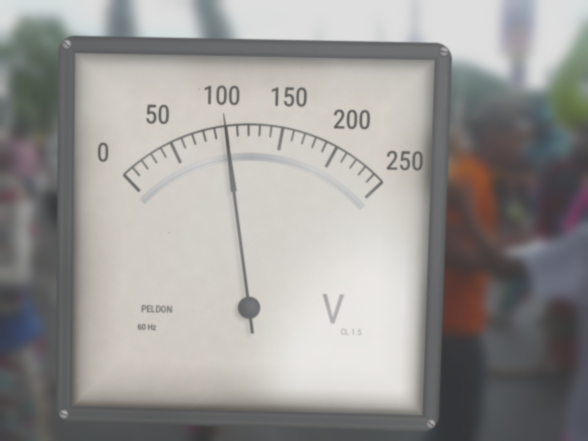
100 V
